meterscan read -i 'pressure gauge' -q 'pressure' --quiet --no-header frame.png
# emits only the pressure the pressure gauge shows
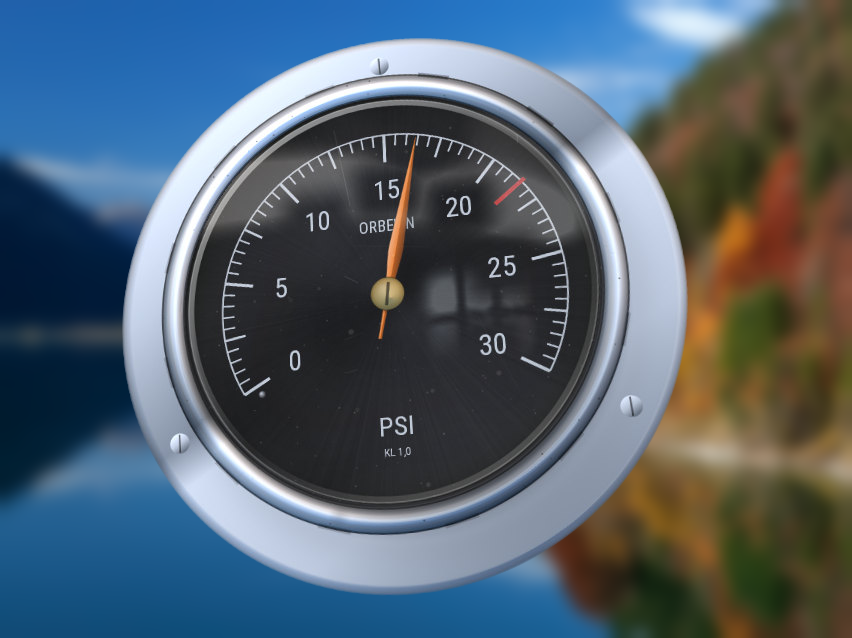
16.5 psi
